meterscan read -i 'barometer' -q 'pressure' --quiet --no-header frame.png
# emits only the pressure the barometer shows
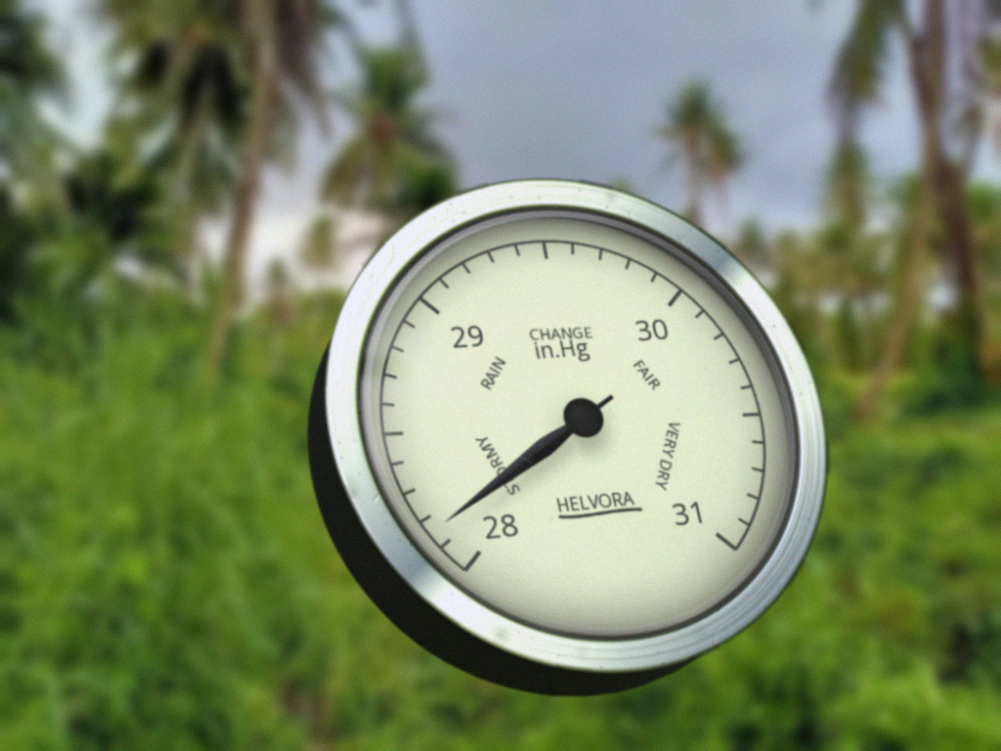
28.15 inHg
